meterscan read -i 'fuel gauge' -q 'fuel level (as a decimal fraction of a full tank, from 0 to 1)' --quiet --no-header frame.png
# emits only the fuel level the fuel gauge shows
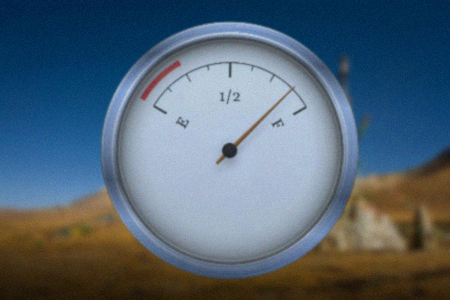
0.875
